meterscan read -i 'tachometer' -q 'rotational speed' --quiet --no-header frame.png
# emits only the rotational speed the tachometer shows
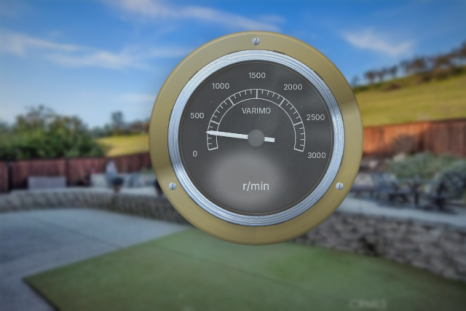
300 rpm
